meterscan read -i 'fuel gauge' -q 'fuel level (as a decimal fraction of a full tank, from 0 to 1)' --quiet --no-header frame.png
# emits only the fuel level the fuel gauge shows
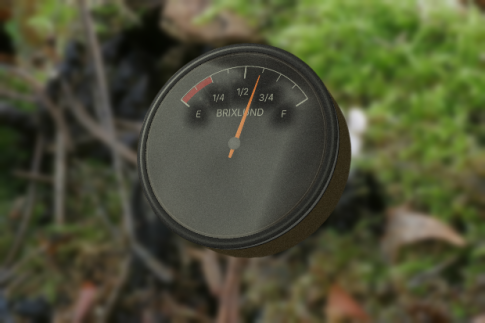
0.625
